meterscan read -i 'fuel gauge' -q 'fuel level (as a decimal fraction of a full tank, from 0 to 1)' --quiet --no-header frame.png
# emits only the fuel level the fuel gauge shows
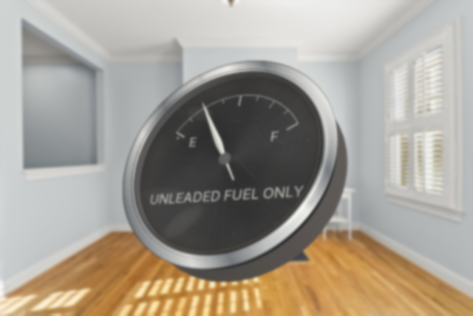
0.25
